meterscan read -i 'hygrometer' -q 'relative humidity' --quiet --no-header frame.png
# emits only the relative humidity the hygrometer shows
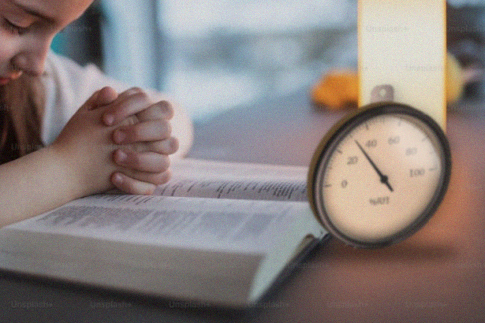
30 %
